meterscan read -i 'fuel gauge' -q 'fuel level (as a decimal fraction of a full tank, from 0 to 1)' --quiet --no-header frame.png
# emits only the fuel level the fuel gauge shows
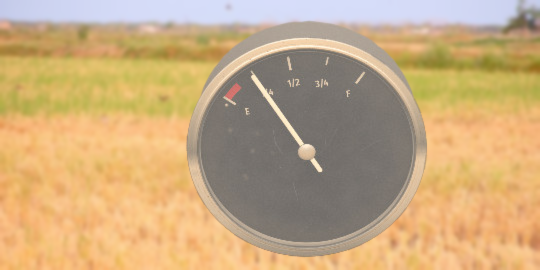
0.25
